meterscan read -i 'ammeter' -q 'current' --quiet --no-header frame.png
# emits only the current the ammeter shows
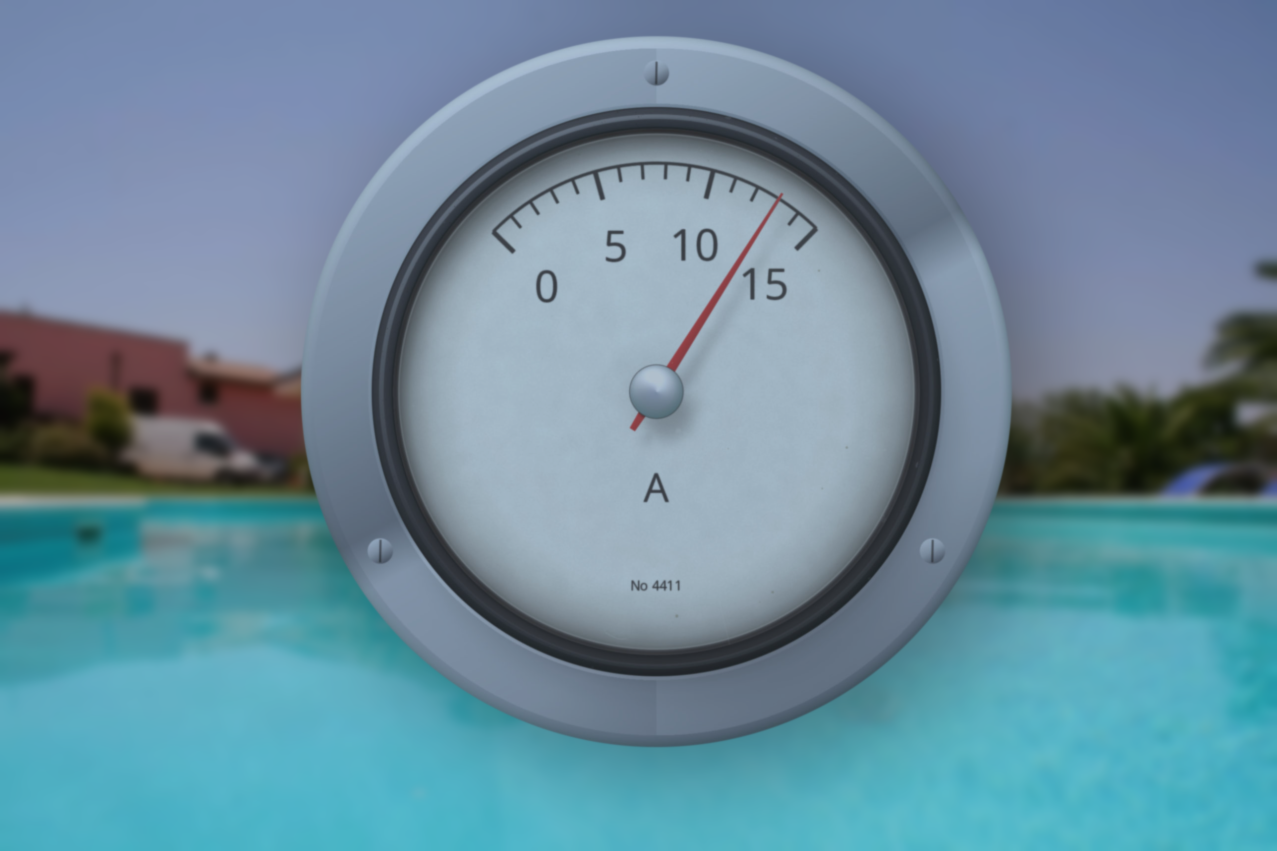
13 A
